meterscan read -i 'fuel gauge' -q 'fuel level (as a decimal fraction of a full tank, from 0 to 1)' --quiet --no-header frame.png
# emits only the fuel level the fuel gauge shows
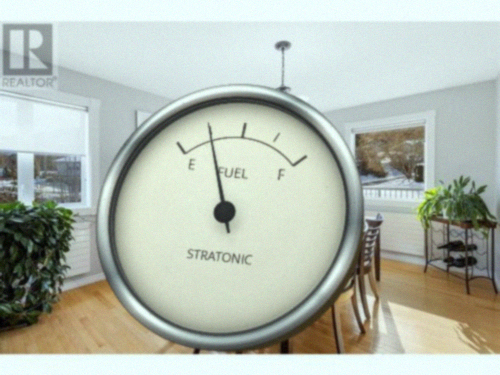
0.25
